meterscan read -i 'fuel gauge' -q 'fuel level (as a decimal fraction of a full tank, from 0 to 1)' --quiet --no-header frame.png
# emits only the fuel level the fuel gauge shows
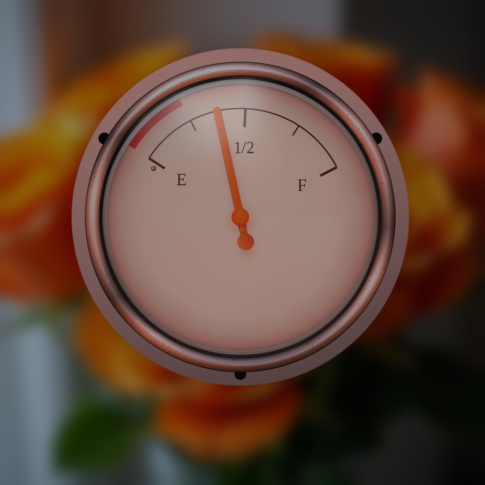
0.375
